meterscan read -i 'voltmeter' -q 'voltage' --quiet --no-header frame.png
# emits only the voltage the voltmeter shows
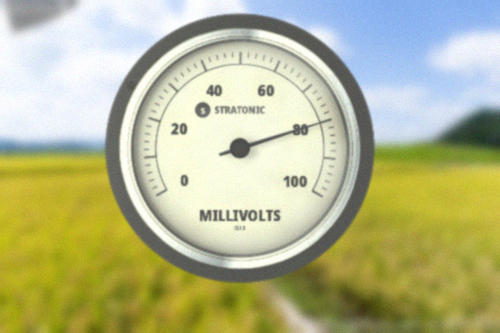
80 mV
